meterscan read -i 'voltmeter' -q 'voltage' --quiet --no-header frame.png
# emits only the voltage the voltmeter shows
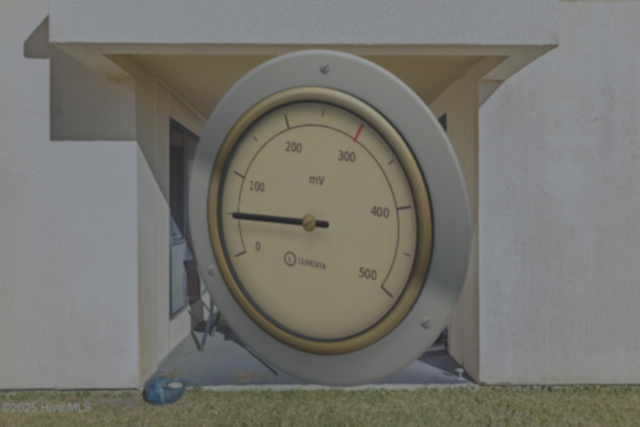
50 mV
